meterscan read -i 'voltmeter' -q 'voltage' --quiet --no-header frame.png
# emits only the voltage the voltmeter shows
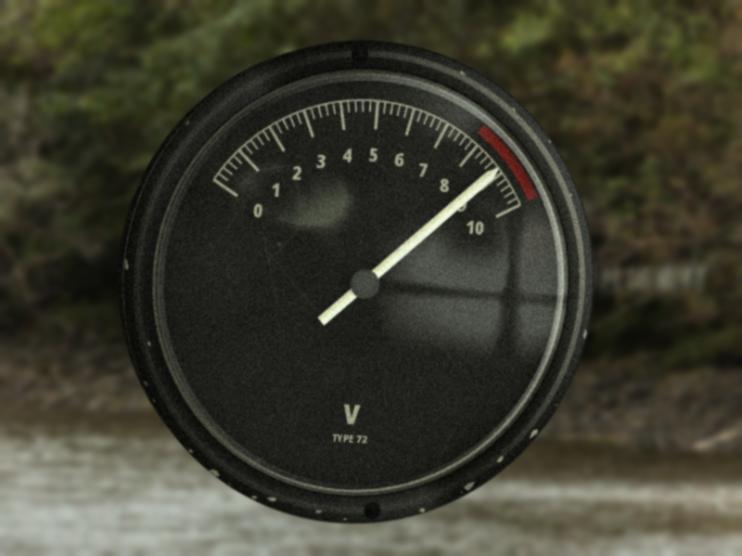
8.8 V
